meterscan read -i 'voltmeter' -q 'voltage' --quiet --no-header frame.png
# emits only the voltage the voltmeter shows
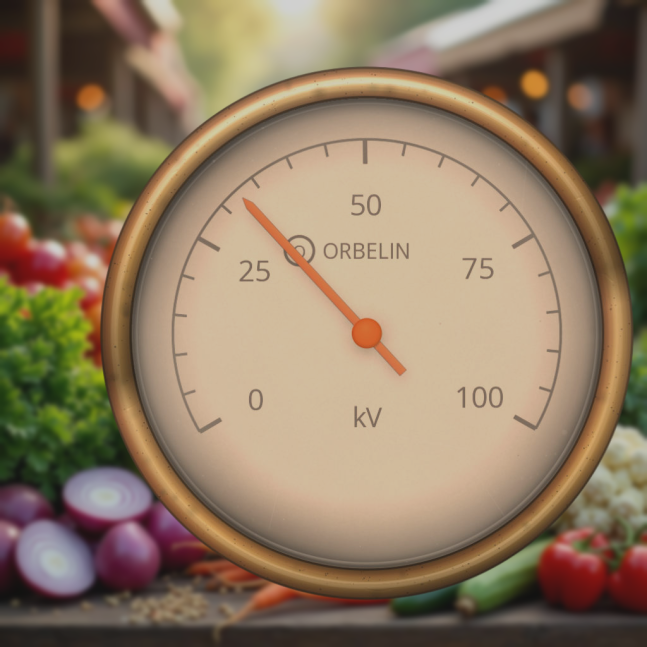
32.5 kV
